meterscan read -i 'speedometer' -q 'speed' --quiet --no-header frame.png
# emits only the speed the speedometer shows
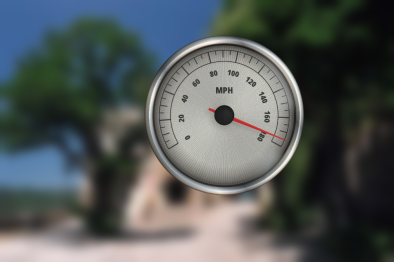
175 mph
